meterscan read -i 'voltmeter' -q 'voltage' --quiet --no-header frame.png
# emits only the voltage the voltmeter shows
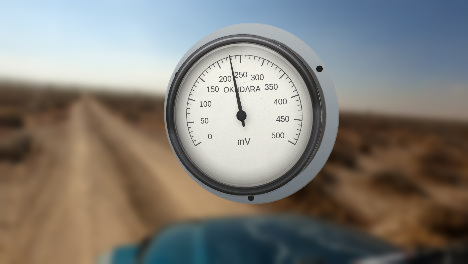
230 mV
